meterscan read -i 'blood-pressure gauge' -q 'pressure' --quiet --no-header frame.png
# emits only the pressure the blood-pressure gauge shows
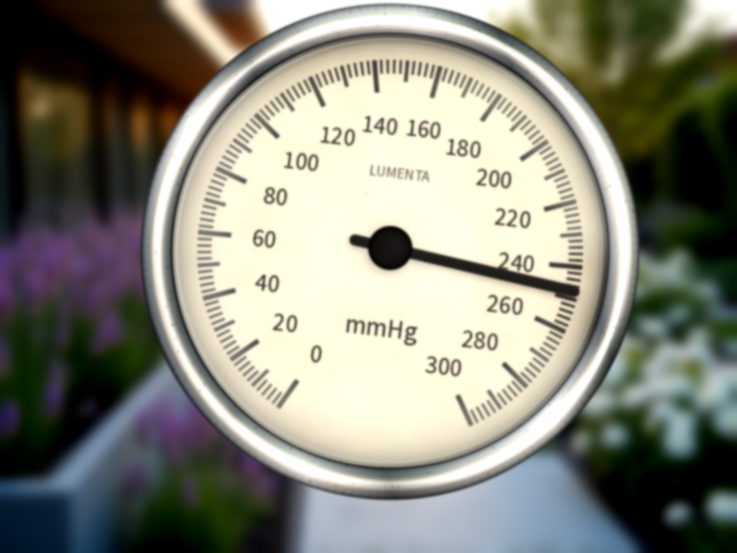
248 mmHg
